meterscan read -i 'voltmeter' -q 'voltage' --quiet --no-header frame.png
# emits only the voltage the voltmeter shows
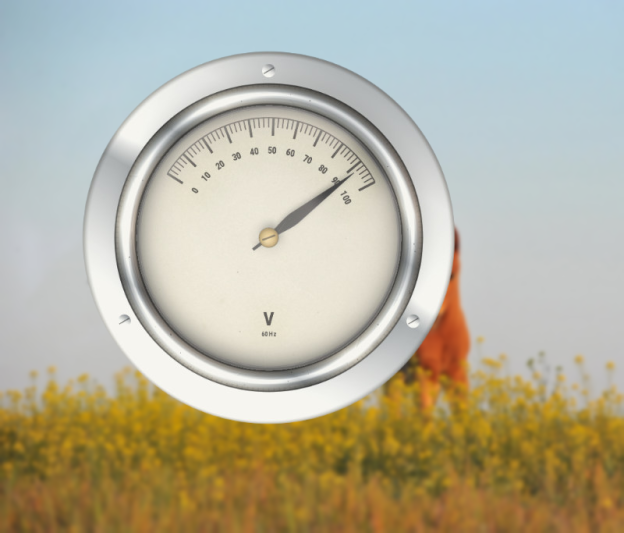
92 V
